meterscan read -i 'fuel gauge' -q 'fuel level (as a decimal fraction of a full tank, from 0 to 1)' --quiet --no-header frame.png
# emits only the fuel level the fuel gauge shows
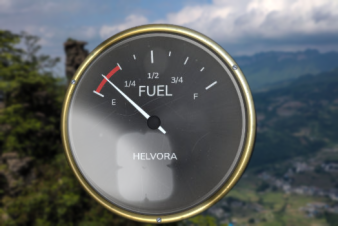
0.125
